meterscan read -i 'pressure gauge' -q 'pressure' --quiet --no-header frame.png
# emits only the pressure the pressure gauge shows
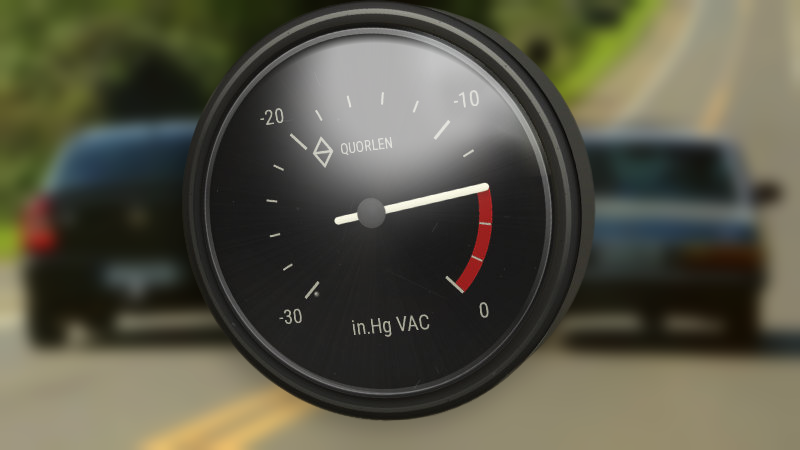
-6 inHg
